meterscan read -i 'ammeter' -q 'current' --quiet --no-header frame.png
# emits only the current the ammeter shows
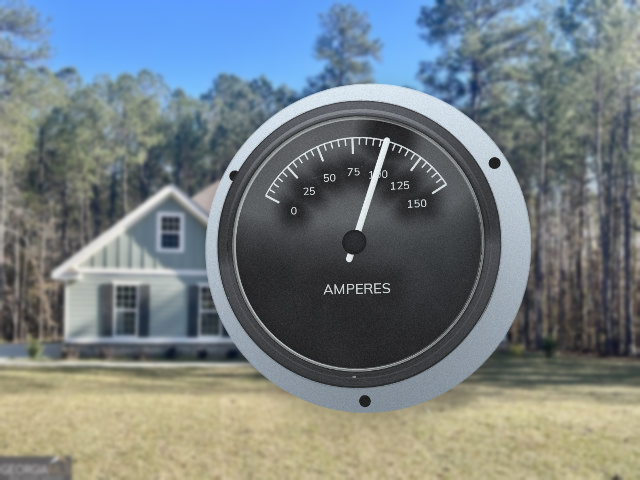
100 A
